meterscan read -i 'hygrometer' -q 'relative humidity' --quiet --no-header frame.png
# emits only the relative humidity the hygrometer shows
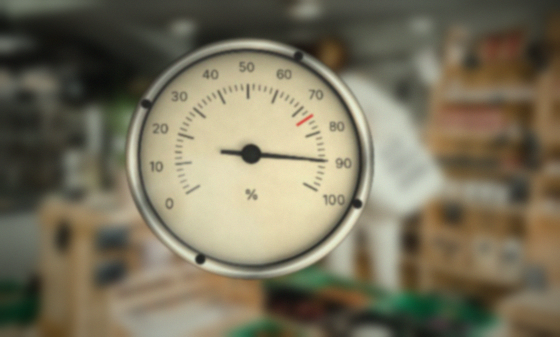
90 %
